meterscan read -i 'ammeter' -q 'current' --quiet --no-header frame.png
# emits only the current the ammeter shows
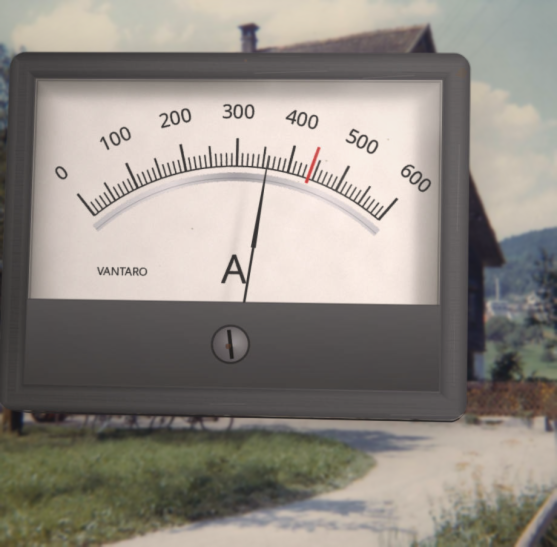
360 A
